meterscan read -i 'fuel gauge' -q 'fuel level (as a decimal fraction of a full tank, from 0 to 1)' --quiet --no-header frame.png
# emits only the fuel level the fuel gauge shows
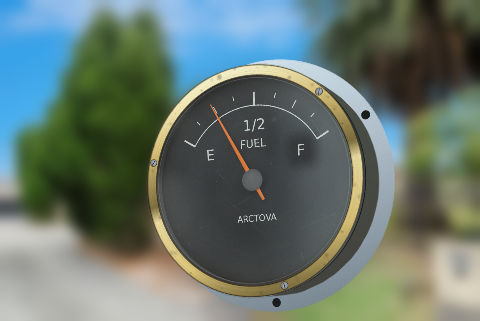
0.25
